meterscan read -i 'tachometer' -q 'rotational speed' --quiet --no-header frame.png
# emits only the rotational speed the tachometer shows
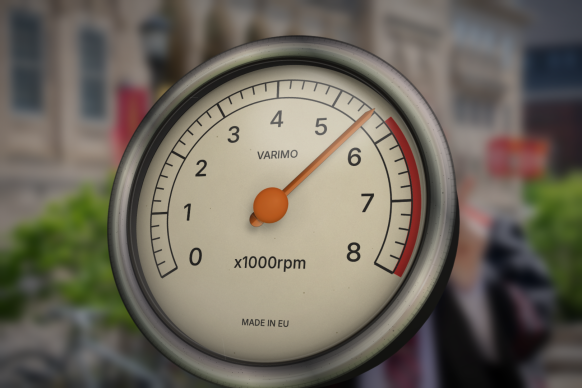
5600 rpm
